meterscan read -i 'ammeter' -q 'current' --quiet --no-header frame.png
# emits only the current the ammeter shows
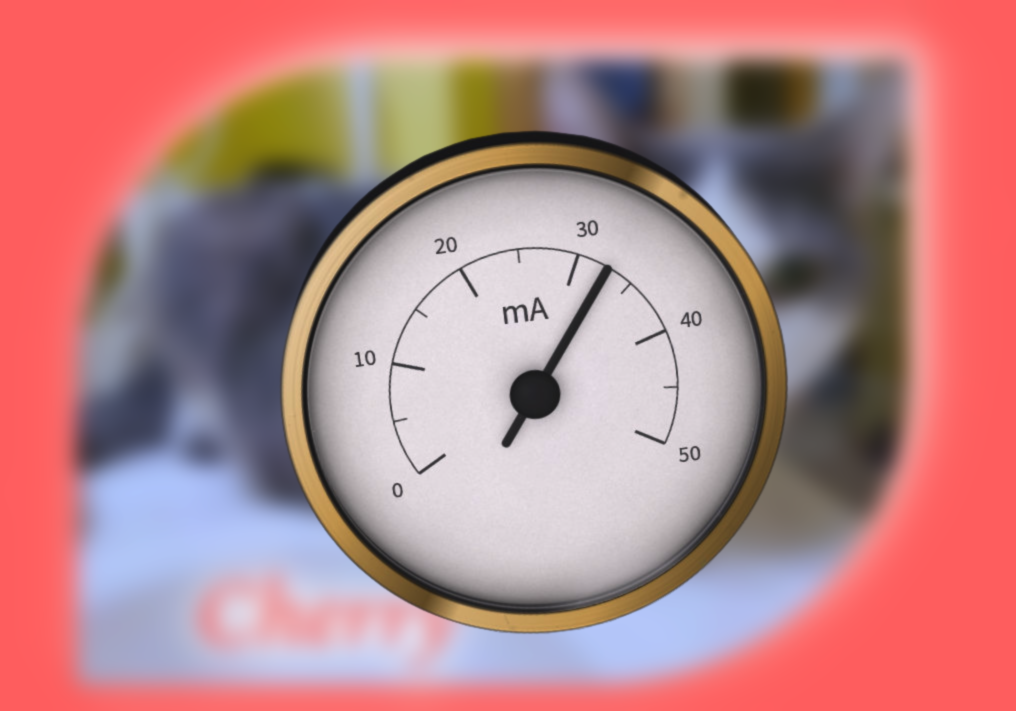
32.5 mA
